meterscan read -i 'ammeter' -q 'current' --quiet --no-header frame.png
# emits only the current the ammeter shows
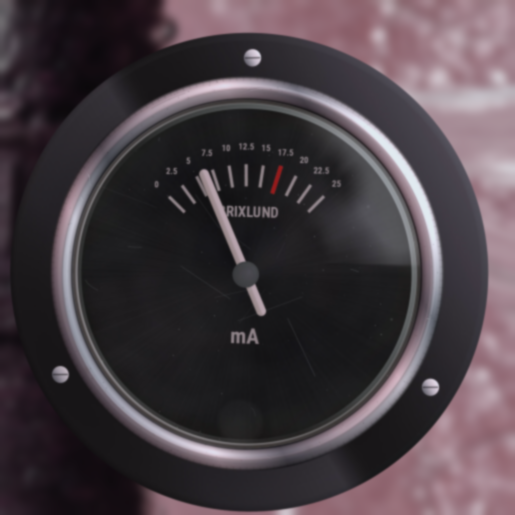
6.25 mA
